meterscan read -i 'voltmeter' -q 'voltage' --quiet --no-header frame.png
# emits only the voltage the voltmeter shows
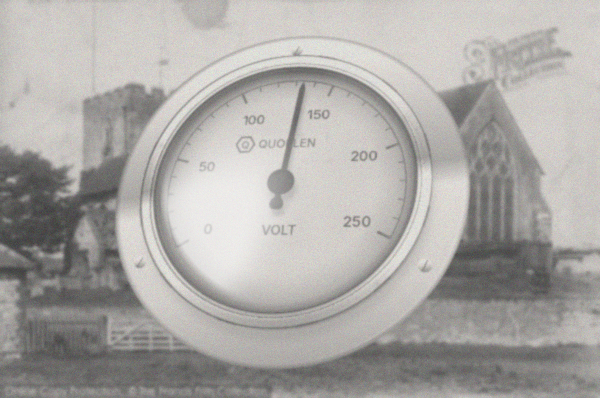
135 V
